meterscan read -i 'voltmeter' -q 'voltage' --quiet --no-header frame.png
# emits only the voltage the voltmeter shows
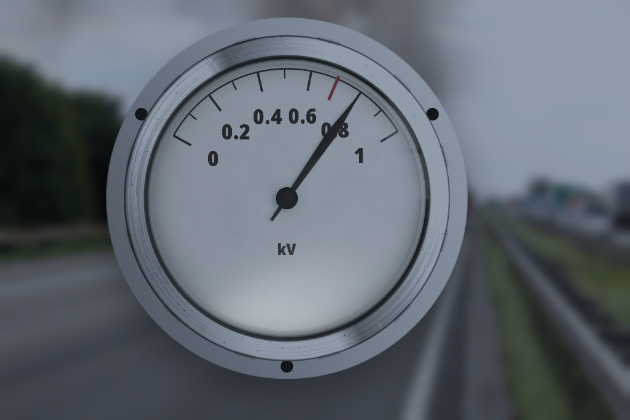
0.8 kV
